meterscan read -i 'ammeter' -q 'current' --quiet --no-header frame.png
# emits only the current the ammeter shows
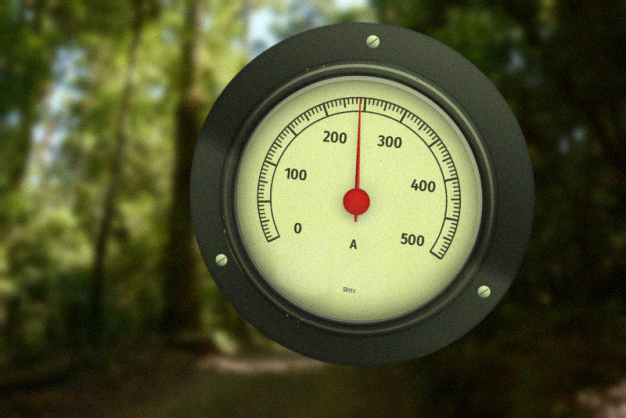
245 A
